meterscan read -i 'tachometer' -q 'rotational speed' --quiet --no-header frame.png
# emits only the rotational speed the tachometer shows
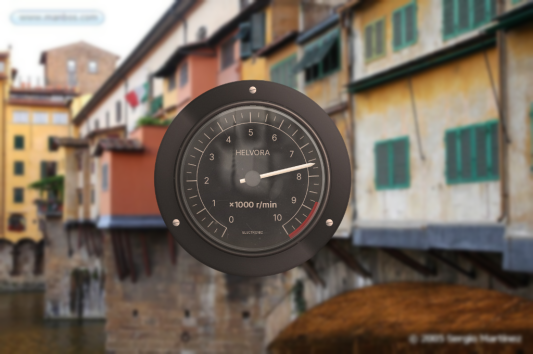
7625 rpm
